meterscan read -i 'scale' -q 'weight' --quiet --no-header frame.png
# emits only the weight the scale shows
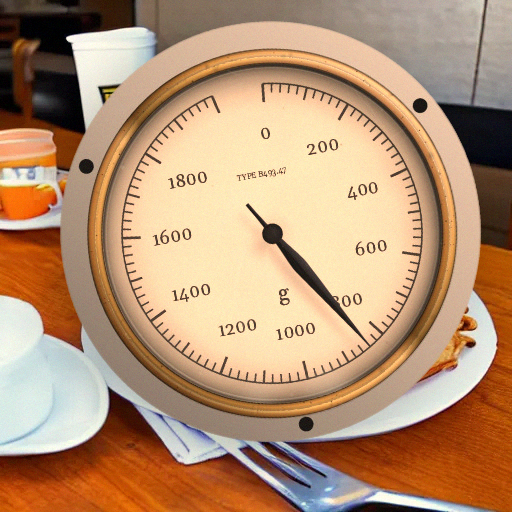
840 g
